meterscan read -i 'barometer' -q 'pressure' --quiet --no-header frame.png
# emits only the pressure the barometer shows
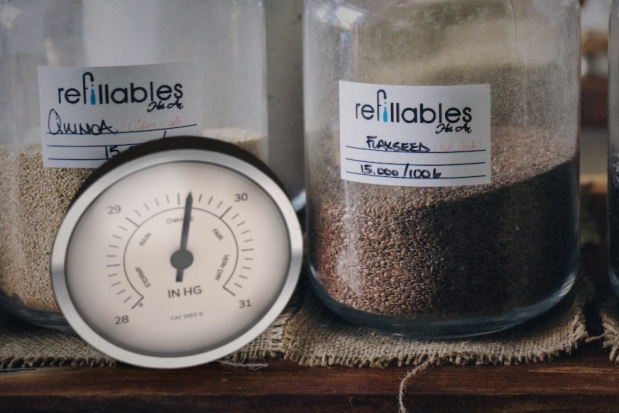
29.6 inHg
